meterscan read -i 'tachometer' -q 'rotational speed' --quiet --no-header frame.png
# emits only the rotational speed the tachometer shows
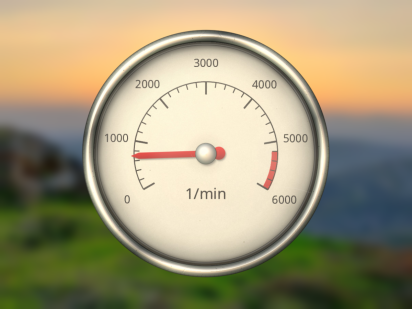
700 rpm
